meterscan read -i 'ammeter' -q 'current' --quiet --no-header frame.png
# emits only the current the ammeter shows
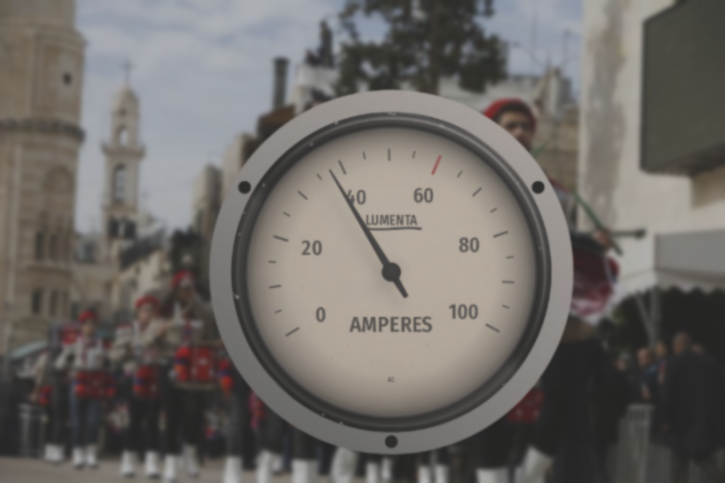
37.5 A
